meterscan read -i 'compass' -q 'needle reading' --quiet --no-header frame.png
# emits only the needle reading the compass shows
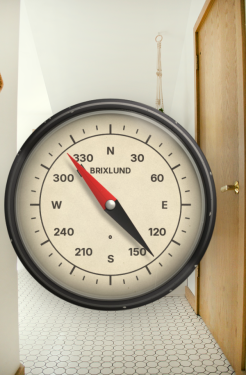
320 °
